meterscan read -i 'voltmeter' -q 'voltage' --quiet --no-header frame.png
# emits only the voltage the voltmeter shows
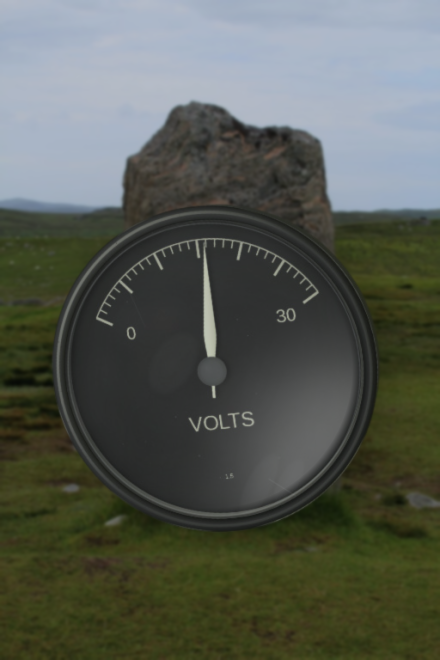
16 V
